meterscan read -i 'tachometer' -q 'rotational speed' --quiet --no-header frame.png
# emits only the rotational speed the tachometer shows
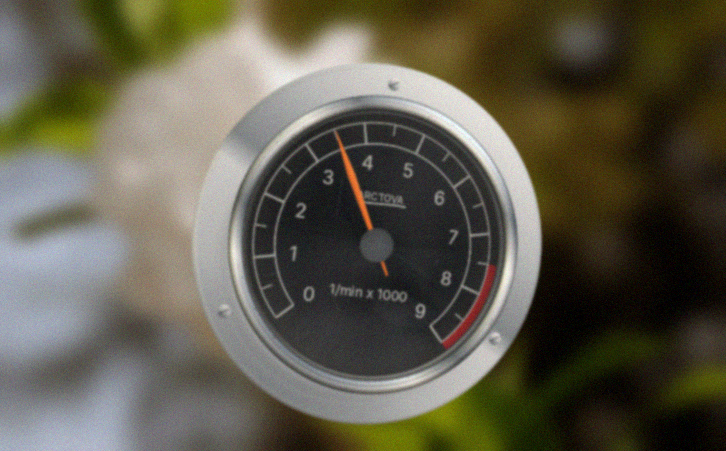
3500 rpm
